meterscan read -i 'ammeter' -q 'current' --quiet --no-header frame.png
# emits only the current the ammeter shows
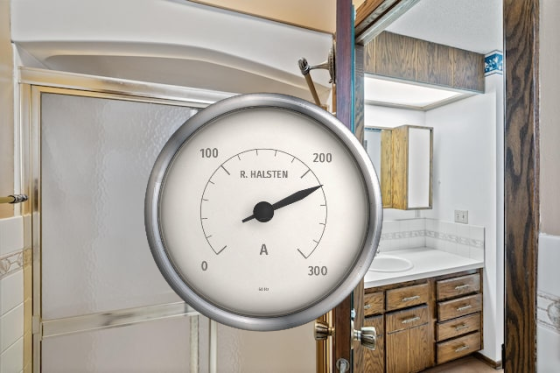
220 A
